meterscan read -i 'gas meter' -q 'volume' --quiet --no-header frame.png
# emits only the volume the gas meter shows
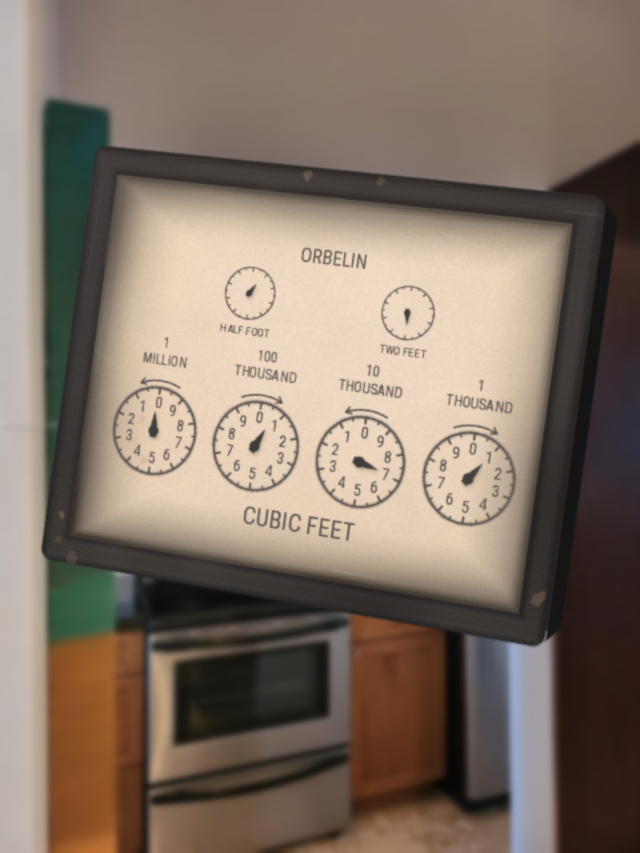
7100 ft³
